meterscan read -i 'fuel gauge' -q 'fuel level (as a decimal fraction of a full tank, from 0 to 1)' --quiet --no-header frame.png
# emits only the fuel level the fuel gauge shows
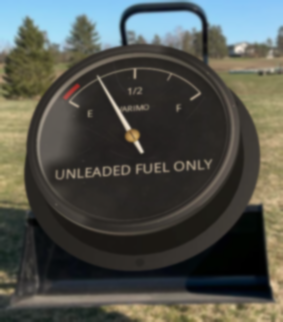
0.25
